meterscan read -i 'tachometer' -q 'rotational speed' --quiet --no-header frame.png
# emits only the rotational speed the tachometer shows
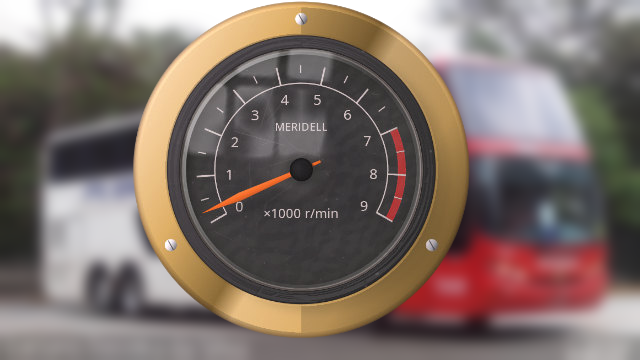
250 rpm
